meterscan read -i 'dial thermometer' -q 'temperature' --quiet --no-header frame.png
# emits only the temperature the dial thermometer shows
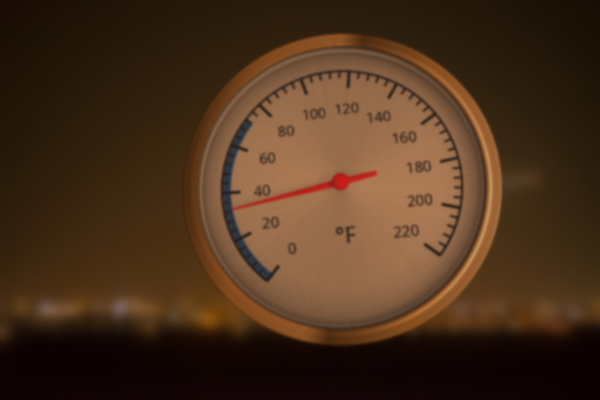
32 °F
